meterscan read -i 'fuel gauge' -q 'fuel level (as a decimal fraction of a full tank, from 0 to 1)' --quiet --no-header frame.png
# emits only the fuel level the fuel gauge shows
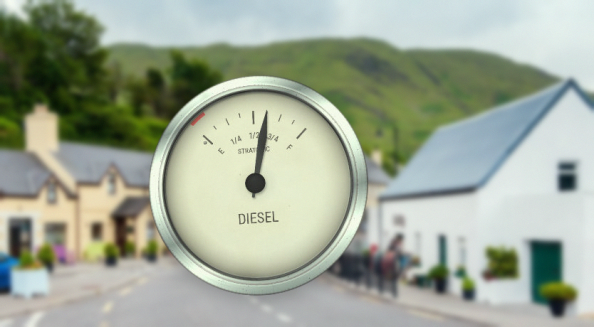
0.625
